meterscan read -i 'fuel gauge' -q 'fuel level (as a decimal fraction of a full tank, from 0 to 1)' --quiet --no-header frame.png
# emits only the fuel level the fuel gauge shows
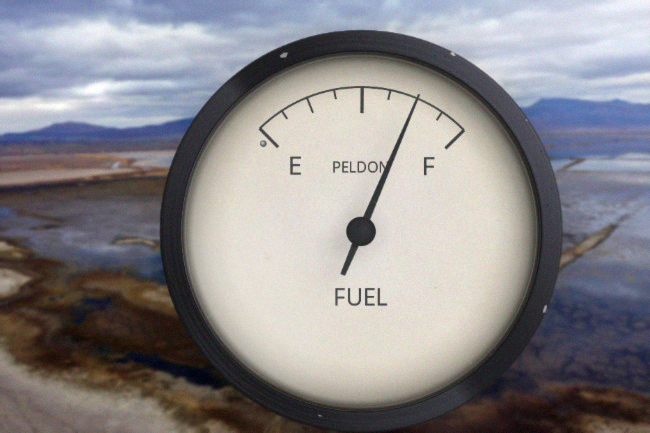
0.75
